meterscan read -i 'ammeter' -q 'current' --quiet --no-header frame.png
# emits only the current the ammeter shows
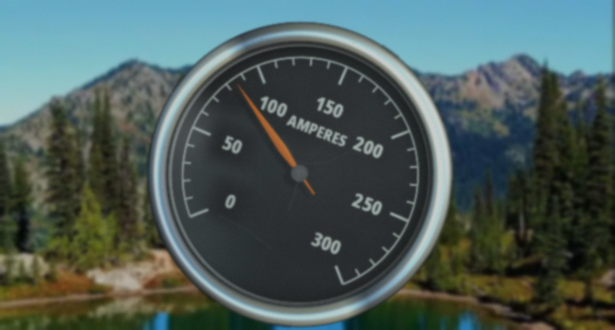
85 A
